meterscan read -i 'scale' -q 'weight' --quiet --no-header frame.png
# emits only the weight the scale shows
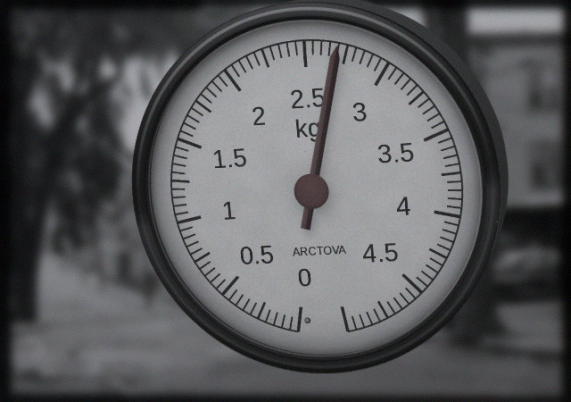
2.7 kg
